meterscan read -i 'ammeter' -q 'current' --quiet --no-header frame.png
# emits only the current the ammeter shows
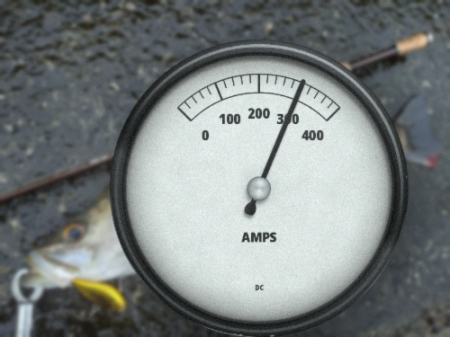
300 A
